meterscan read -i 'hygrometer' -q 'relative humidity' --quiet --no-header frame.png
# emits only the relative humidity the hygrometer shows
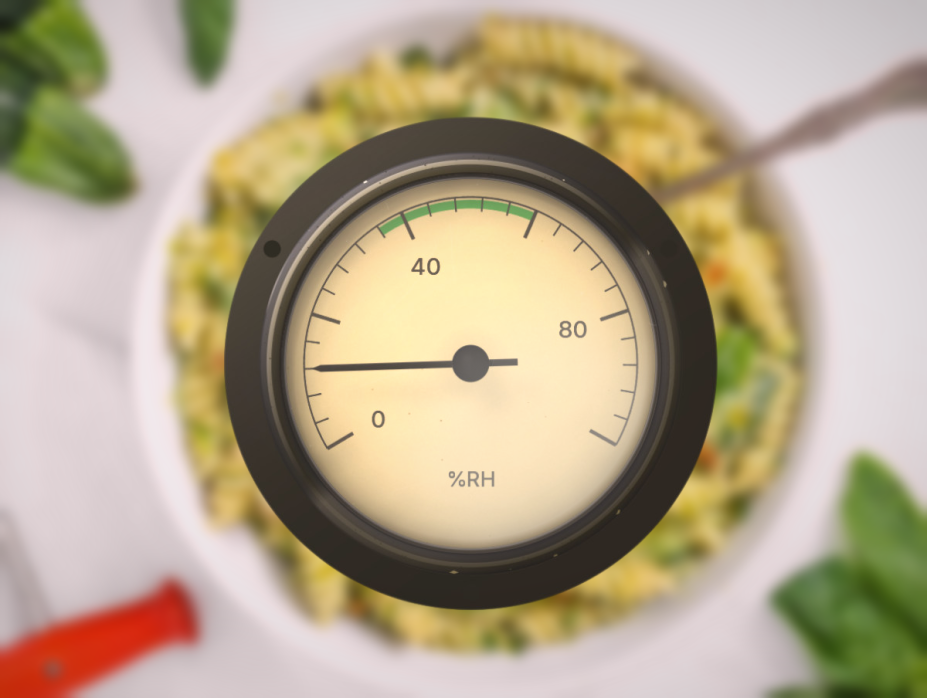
12 %
